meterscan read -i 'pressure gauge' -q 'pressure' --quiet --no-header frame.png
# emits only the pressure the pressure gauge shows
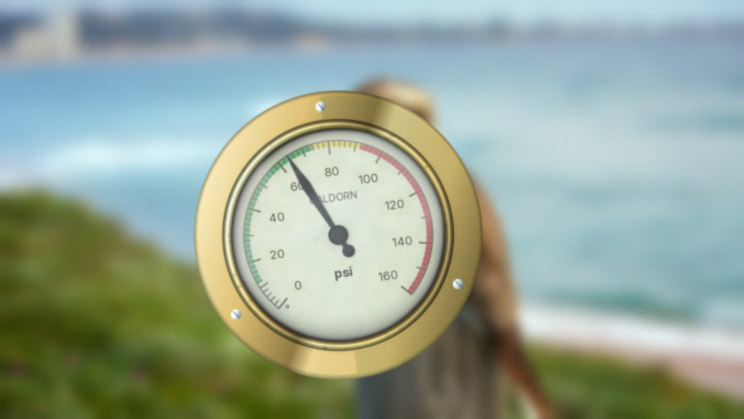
64 psi
